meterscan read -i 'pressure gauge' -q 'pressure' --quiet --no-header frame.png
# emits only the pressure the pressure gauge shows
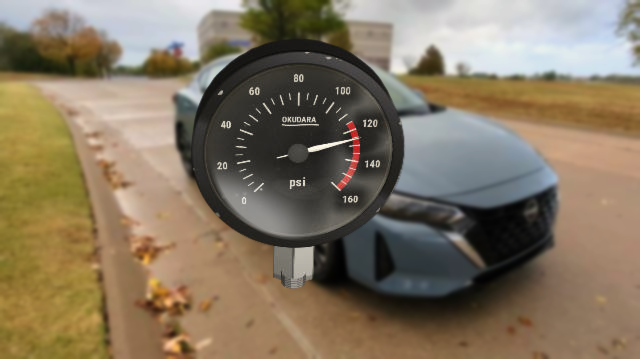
125 psi
